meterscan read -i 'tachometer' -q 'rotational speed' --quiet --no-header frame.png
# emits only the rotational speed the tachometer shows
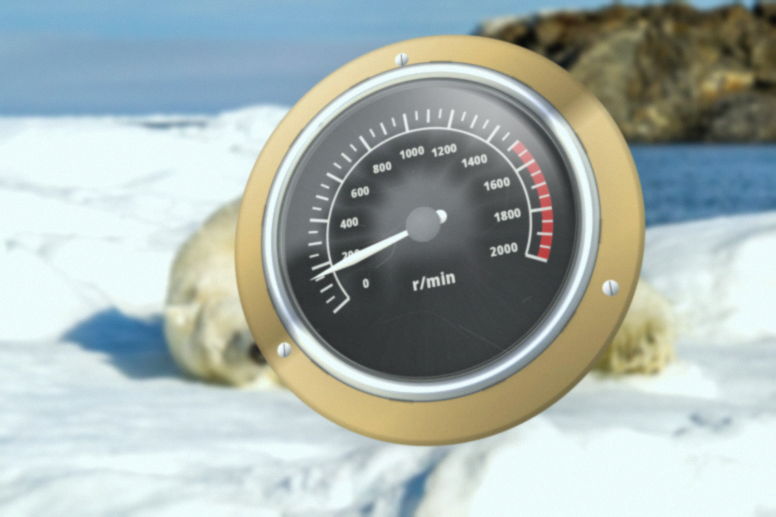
150 rpm
